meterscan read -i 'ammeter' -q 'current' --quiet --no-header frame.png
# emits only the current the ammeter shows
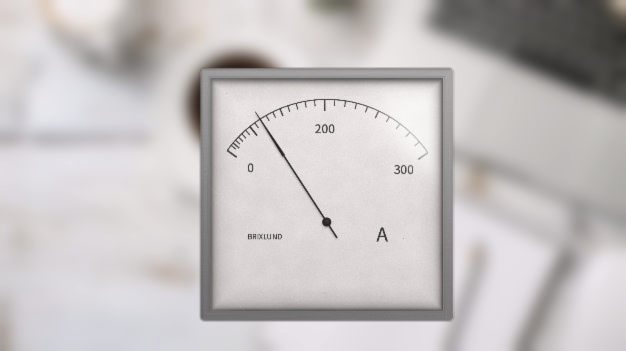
120 A
